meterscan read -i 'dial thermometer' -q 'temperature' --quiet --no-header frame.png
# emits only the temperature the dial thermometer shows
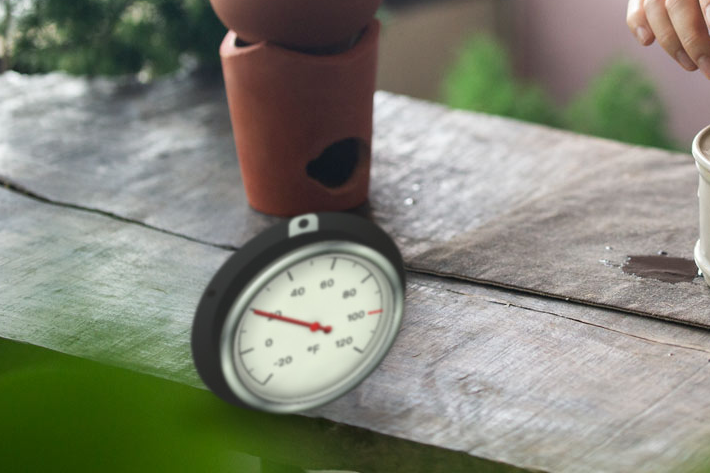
20 °F
